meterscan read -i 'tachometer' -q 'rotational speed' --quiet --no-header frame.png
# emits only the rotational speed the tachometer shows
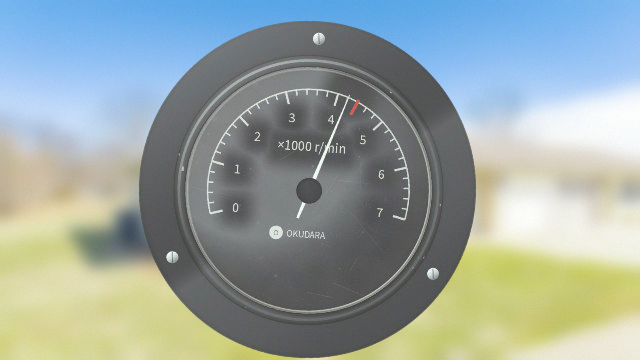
4200 rpm
